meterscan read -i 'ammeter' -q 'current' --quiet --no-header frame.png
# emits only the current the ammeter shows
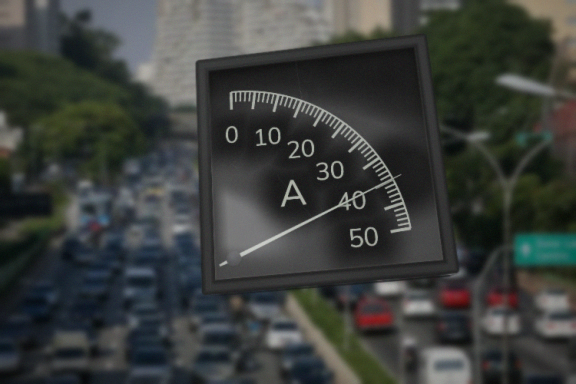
40 A
